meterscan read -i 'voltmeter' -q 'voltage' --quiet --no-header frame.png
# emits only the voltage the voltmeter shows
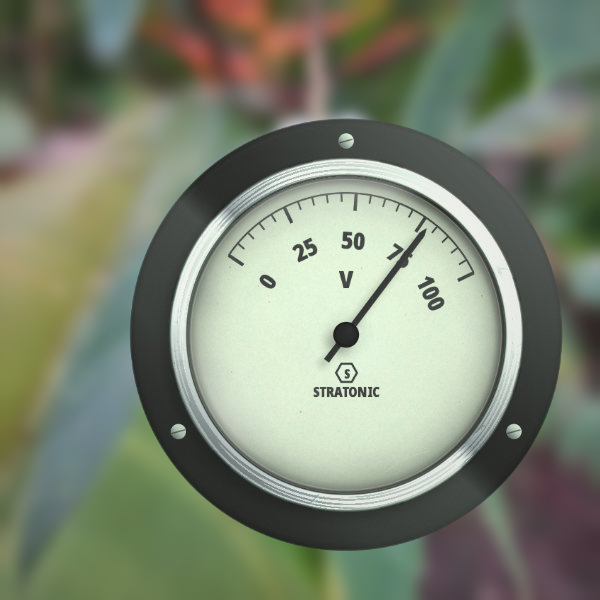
77.5 V
